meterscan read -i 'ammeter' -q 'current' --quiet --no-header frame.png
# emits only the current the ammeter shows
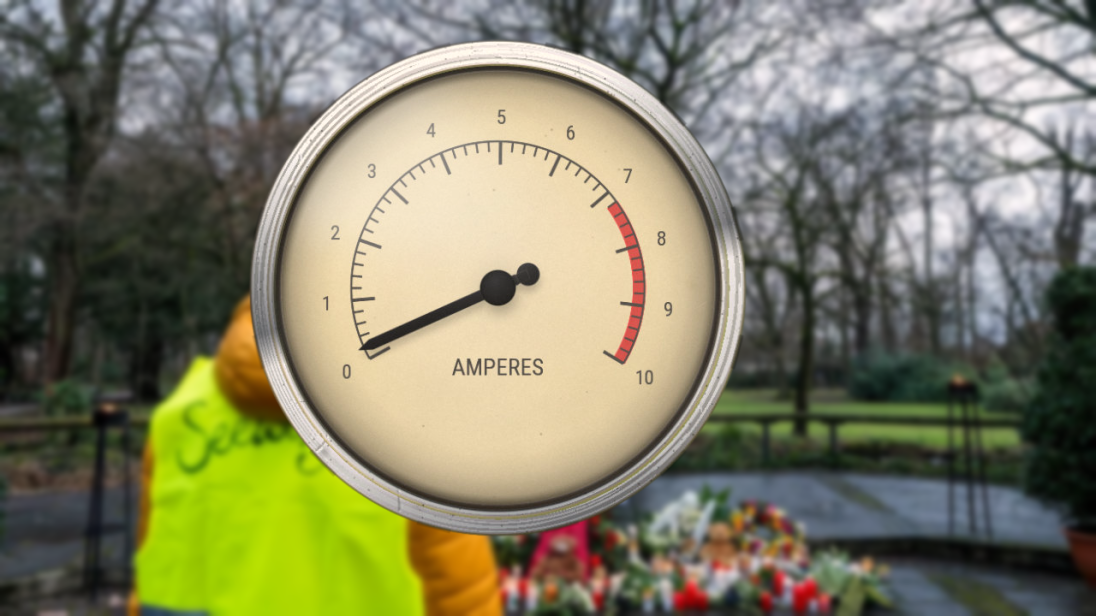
0.2 A
